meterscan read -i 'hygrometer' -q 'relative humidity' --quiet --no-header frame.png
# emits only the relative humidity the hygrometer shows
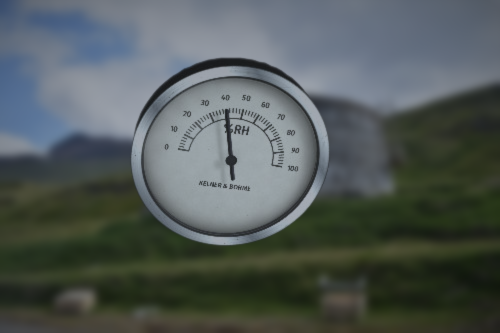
40 %
